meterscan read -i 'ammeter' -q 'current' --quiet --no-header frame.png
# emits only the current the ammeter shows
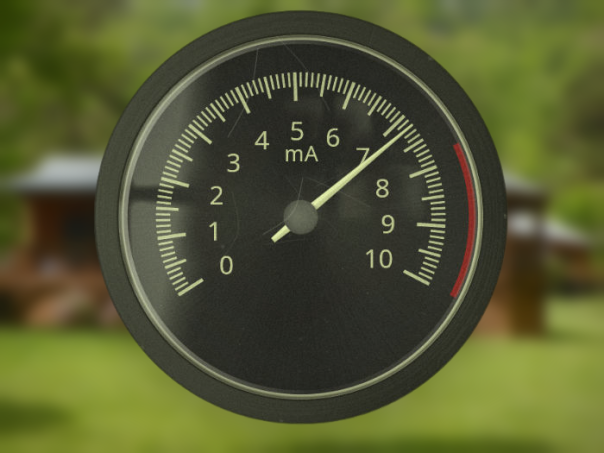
7.2 mA
